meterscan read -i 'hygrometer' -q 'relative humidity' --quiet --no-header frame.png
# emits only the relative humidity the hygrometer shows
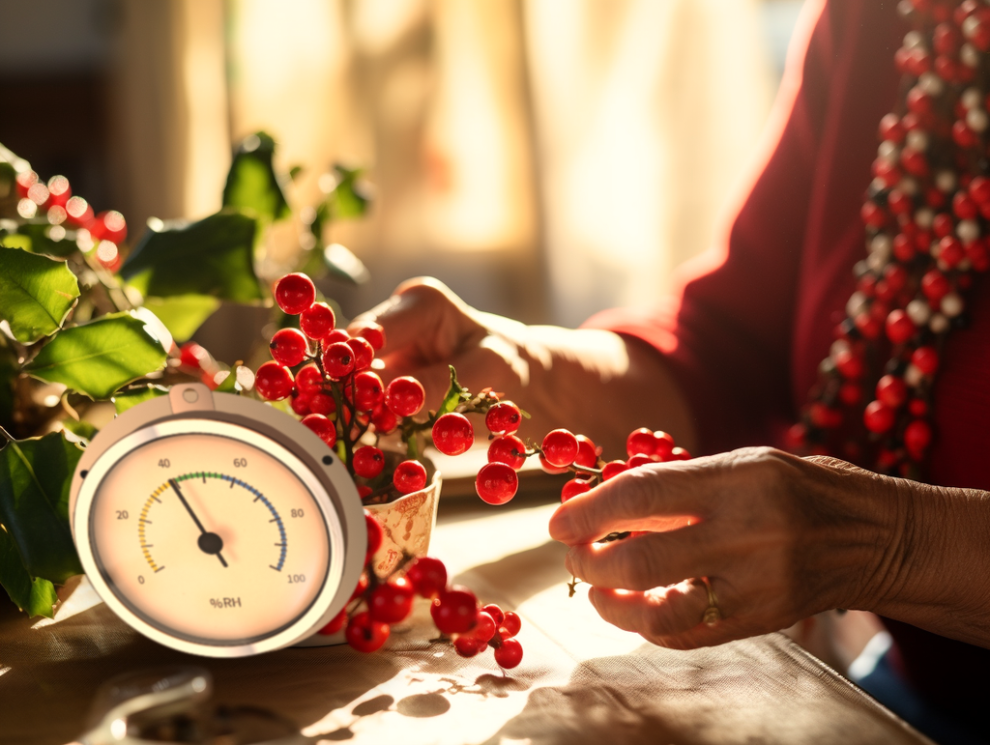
40 %
